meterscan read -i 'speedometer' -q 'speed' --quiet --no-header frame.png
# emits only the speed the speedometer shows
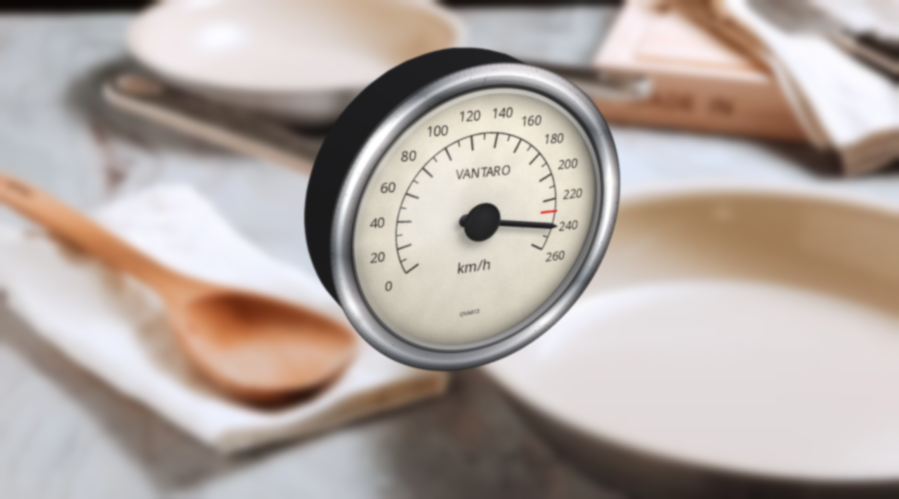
240 km/h
